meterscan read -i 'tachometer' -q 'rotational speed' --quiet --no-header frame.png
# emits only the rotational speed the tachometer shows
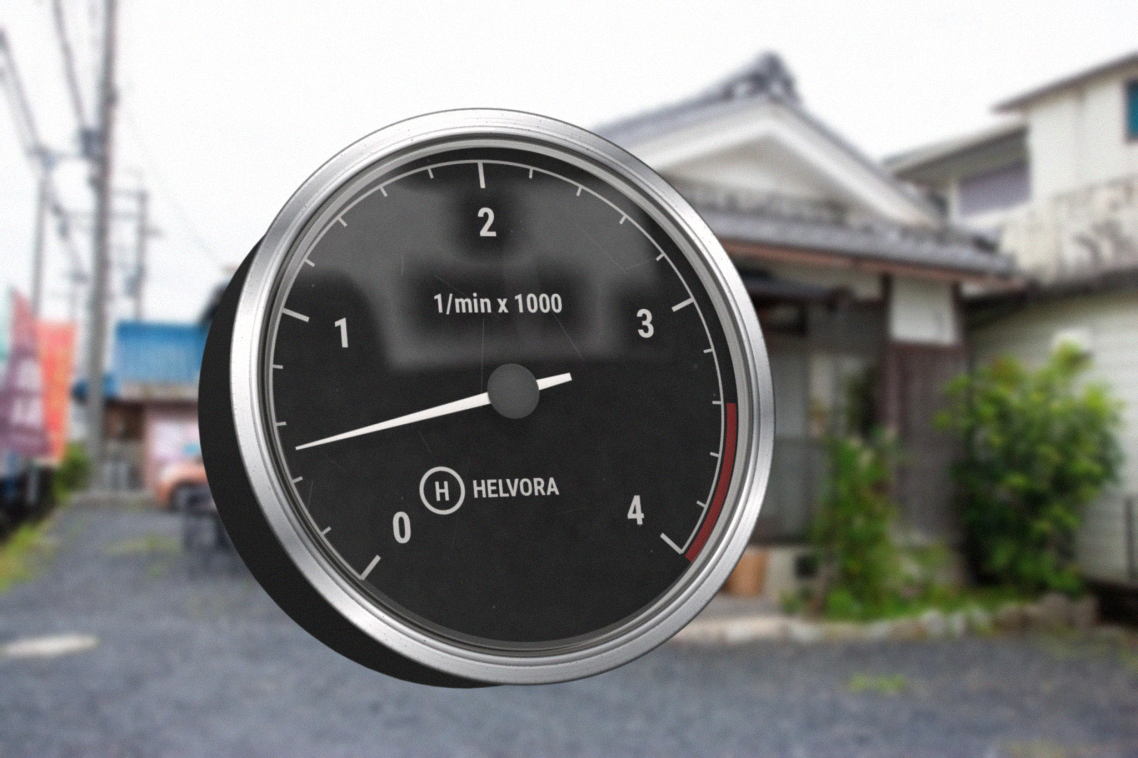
500 rpm
